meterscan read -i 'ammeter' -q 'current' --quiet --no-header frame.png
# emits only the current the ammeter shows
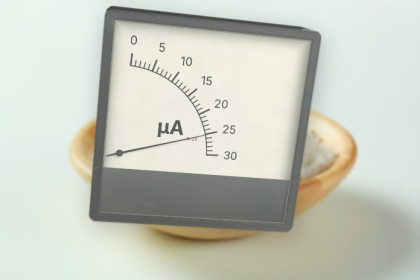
25 µA
